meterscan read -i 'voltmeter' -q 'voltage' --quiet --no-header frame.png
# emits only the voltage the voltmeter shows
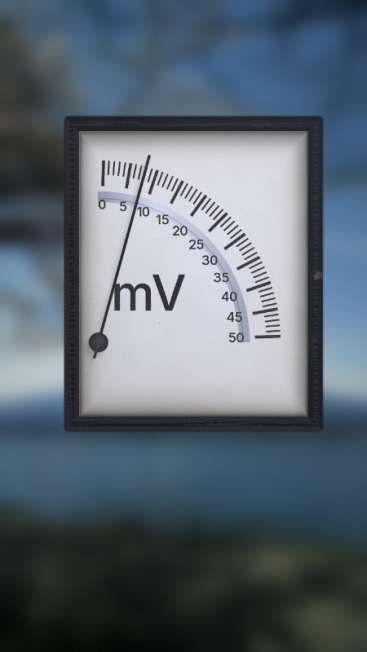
8 mV
